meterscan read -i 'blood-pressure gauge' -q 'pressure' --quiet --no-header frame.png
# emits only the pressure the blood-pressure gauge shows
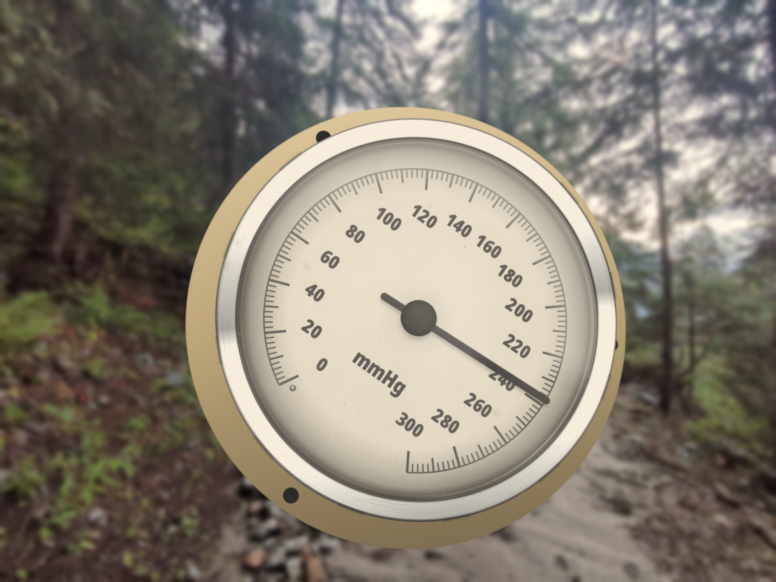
238 mmHg
